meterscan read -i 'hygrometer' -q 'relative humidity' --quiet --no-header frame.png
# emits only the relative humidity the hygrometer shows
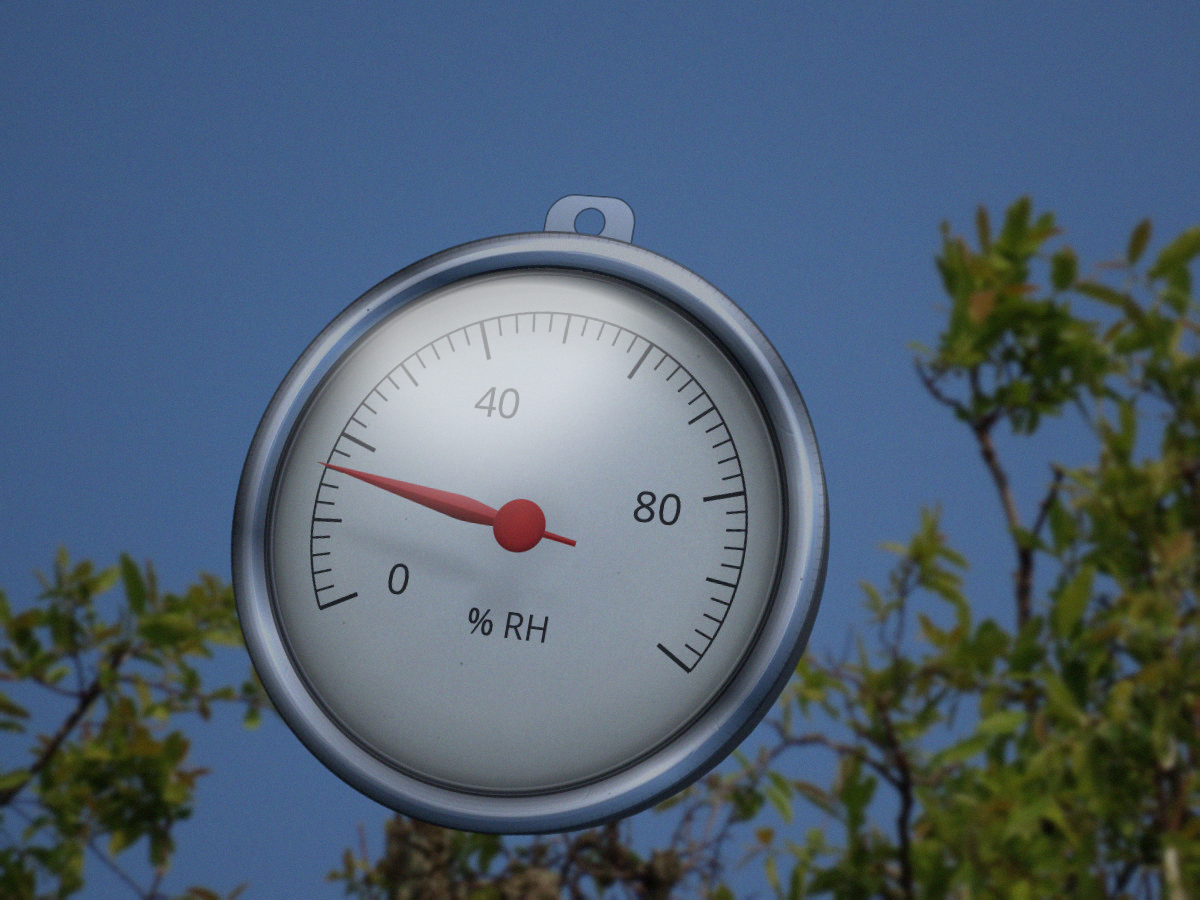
16 %
